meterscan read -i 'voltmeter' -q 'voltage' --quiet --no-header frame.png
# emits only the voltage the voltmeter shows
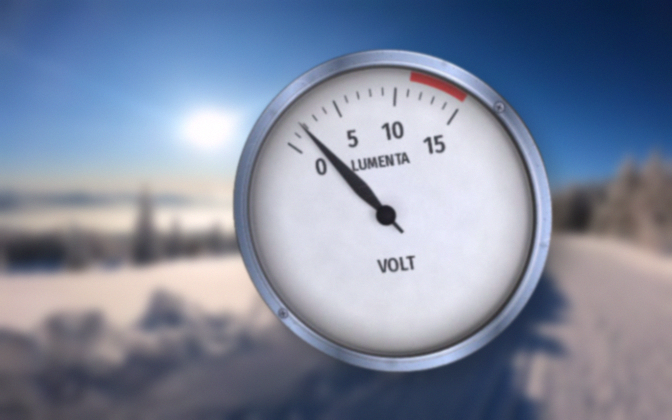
2 V
